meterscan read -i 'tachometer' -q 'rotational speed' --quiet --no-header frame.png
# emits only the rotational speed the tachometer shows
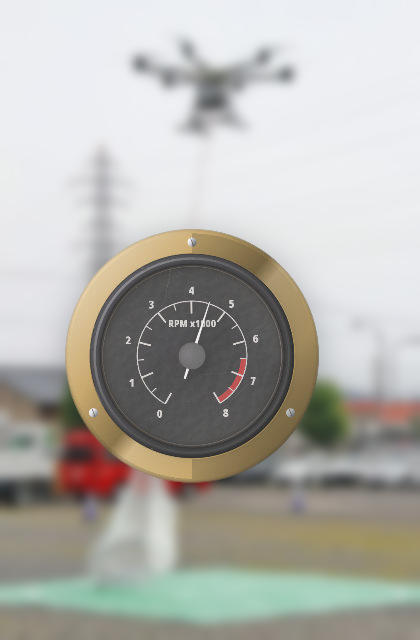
4500 rpm
